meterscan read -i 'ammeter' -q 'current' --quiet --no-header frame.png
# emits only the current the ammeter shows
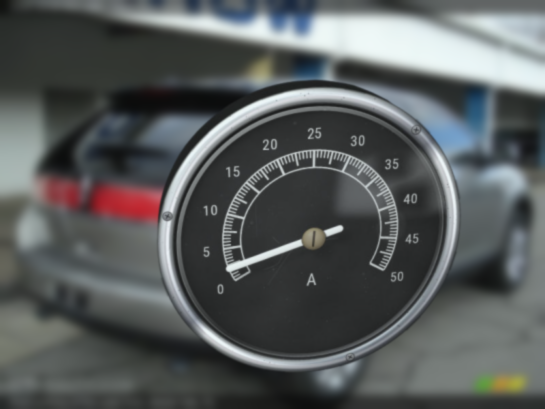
2.5 A
